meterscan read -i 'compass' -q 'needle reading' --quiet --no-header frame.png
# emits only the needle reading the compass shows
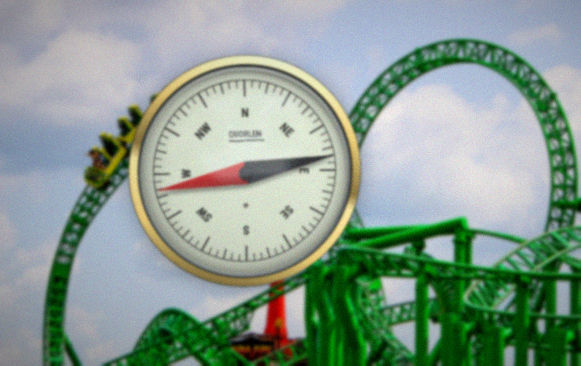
260 °
